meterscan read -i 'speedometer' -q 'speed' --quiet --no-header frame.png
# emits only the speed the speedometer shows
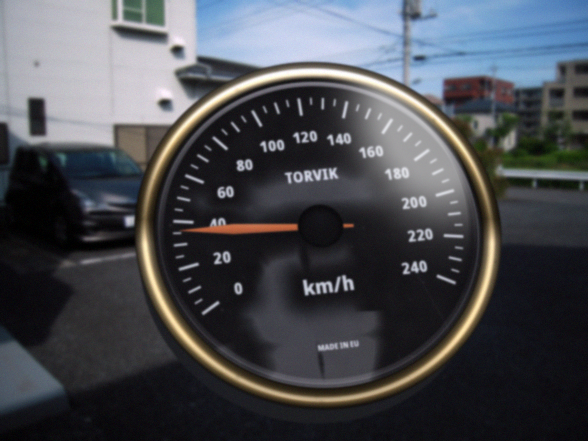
35 km/h
